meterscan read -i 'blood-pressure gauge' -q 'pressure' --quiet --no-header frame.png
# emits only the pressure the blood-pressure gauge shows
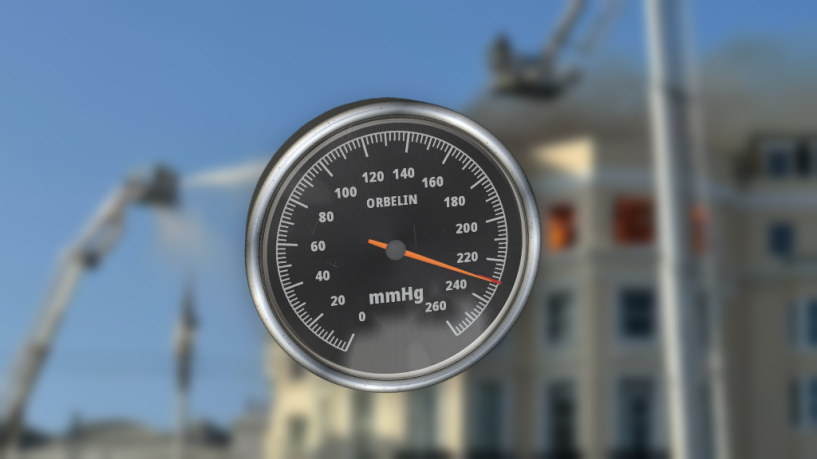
230 mmHg
